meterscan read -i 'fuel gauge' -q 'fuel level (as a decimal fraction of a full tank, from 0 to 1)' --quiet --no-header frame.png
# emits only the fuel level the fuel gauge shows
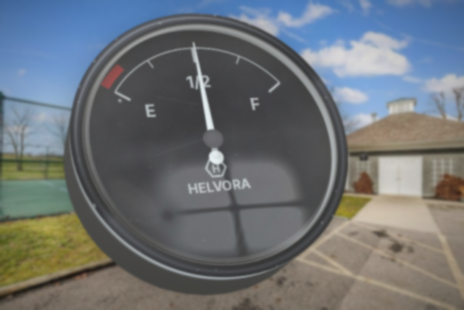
0.5
